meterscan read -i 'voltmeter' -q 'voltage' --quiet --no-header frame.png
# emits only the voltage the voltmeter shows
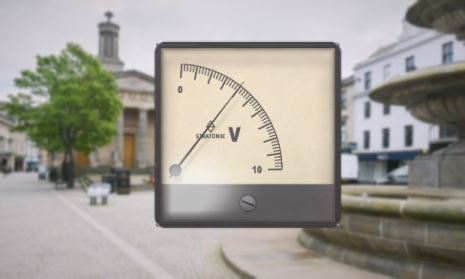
4 V
